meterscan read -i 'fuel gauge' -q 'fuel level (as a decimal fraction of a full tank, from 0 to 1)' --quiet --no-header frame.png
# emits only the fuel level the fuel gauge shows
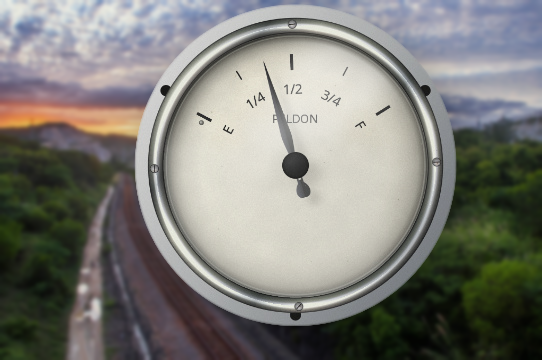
0.375
